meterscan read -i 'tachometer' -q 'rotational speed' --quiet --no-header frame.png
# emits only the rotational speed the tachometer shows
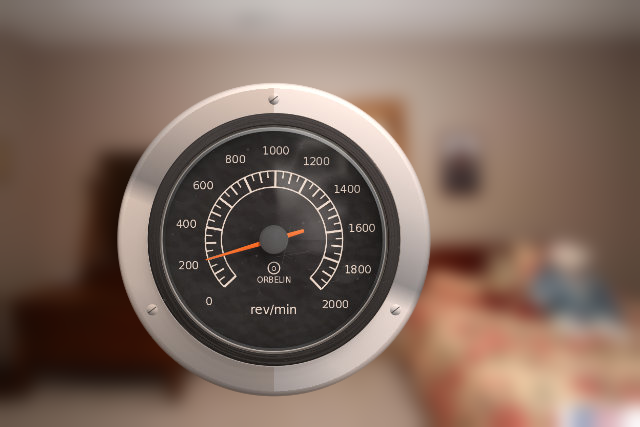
200 rpm
